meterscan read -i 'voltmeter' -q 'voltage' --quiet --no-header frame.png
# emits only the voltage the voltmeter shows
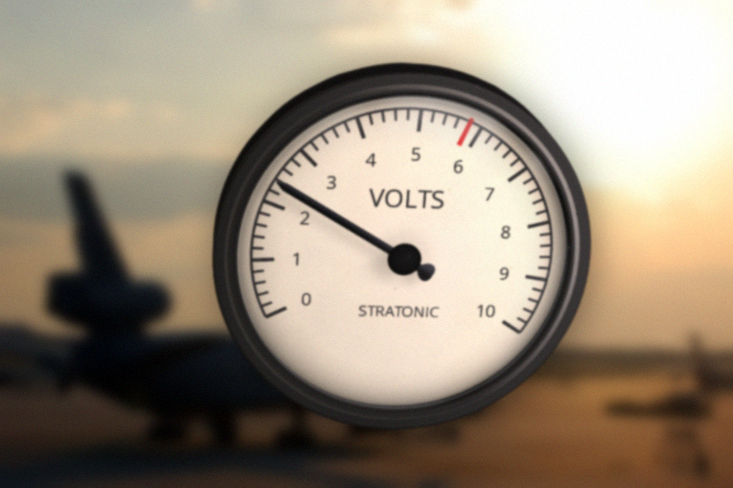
2.4 V
